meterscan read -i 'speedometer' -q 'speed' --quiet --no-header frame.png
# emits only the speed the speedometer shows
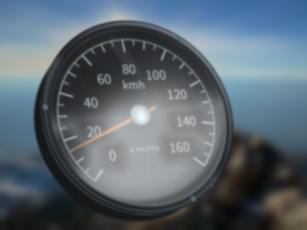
15 km/h
